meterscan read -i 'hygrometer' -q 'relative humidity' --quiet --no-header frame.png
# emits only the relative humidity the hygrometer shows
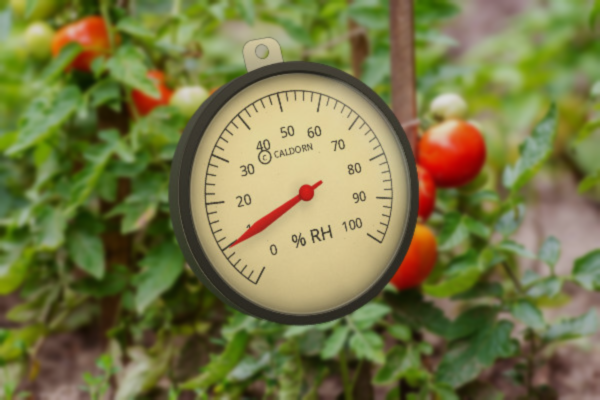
10 %
